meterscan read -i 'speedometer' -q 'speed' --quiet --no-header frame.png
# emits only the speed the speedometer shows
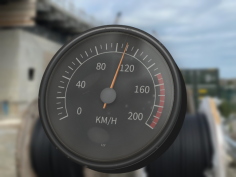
110 km/h
